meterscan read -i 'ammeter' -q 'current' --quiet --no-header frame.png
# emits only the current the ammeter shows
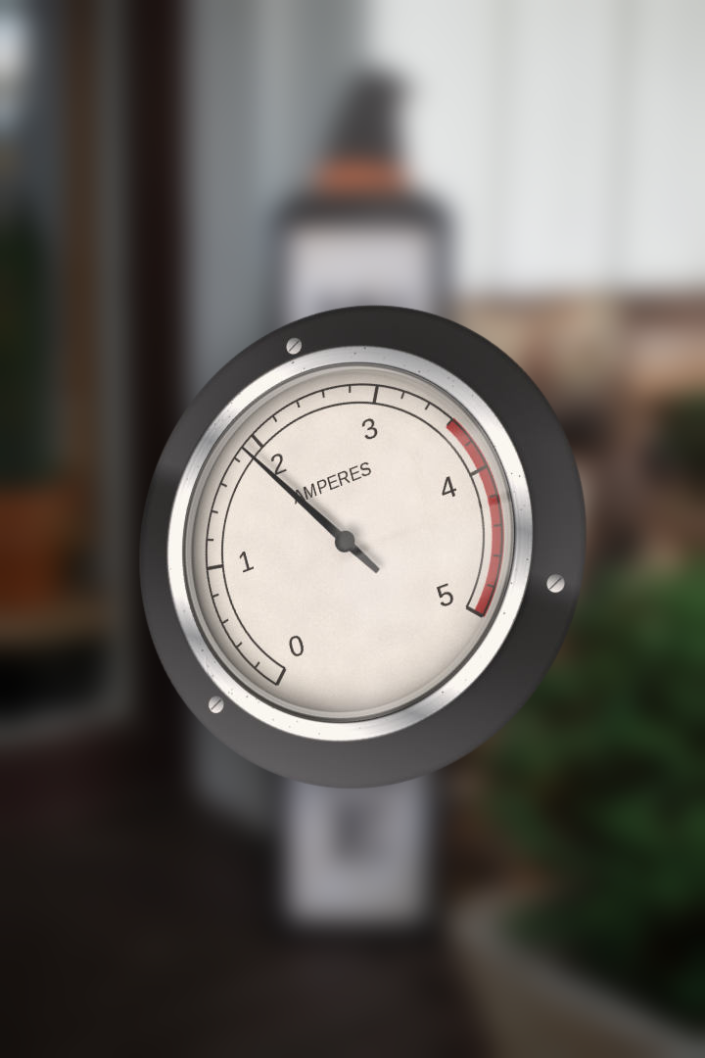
1.9 A
